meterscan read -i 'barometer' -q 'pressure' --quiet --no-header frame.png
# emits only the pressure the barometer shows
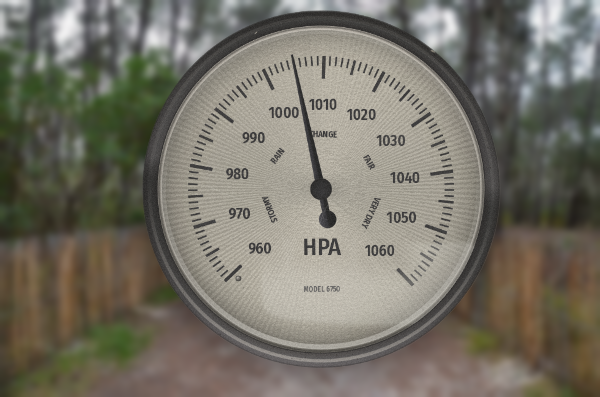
1005 hPa
